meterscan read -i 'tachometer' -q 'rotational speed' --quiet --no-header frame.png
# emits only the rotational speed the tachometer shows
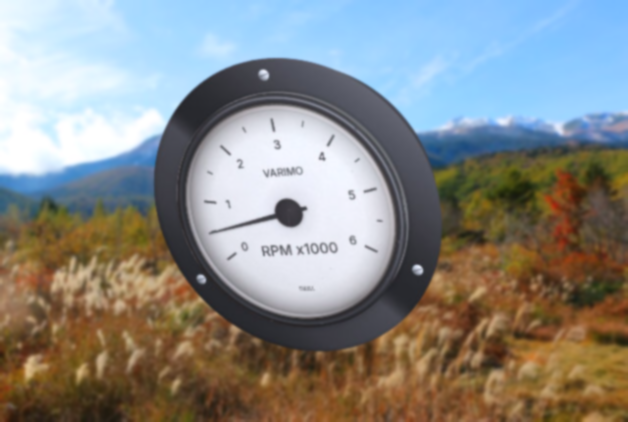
500 rpm
